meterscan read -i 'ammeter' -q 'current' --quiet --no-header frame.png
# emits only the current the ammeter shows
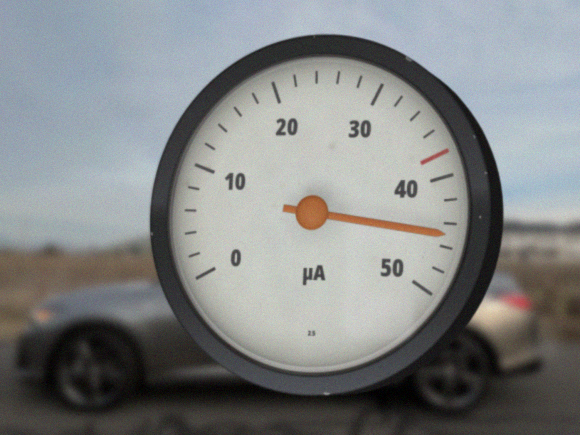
45 µA
